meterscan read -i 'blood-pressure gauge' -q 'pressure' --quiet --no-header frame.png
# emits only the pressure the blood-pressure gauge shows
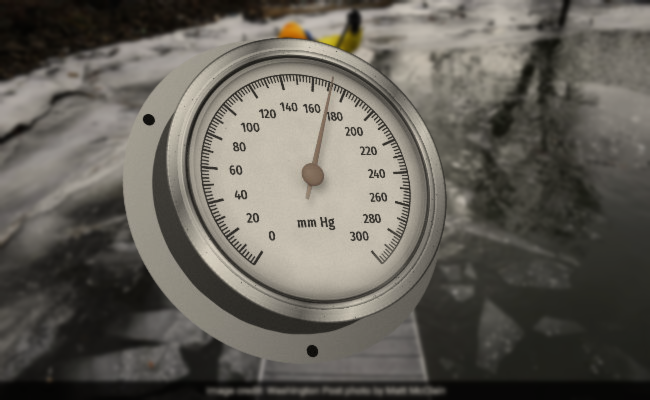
170 mmHg
